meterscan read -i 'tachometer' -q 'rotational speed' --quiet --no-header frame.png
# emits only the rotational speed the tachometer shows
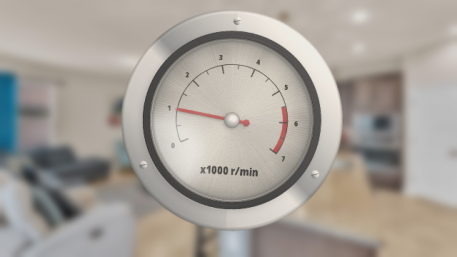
1000 rpm
